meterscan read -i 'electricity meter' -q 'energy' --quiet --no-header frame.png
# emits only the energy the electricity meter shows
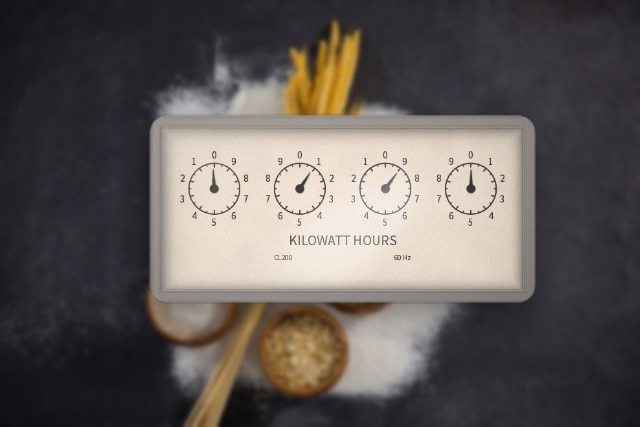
90 kWh
